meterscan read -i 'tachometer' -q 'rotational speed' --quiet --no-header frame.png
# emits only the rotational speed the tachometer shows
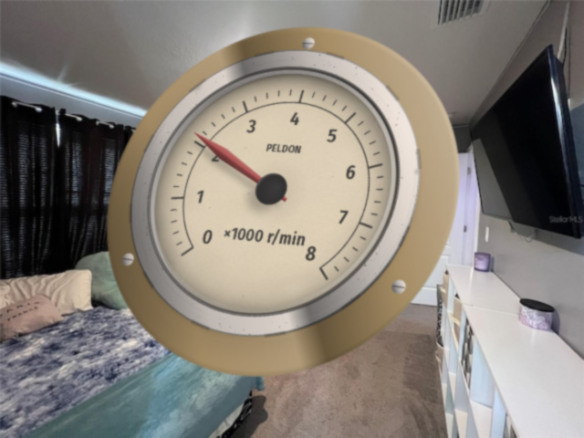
2100 rpm
